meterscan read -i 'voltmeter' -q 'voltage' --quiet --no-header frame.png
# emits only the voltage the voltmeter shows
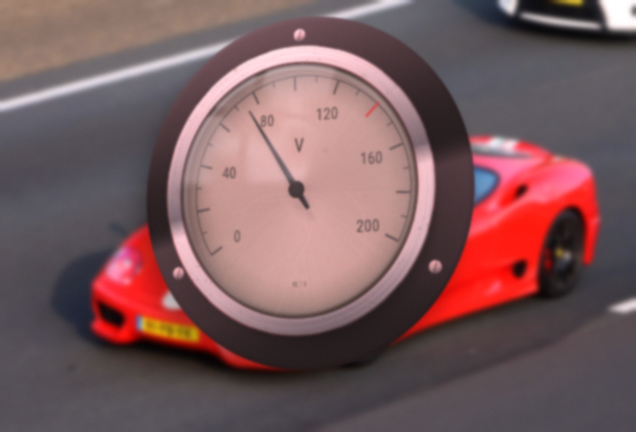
75 V
